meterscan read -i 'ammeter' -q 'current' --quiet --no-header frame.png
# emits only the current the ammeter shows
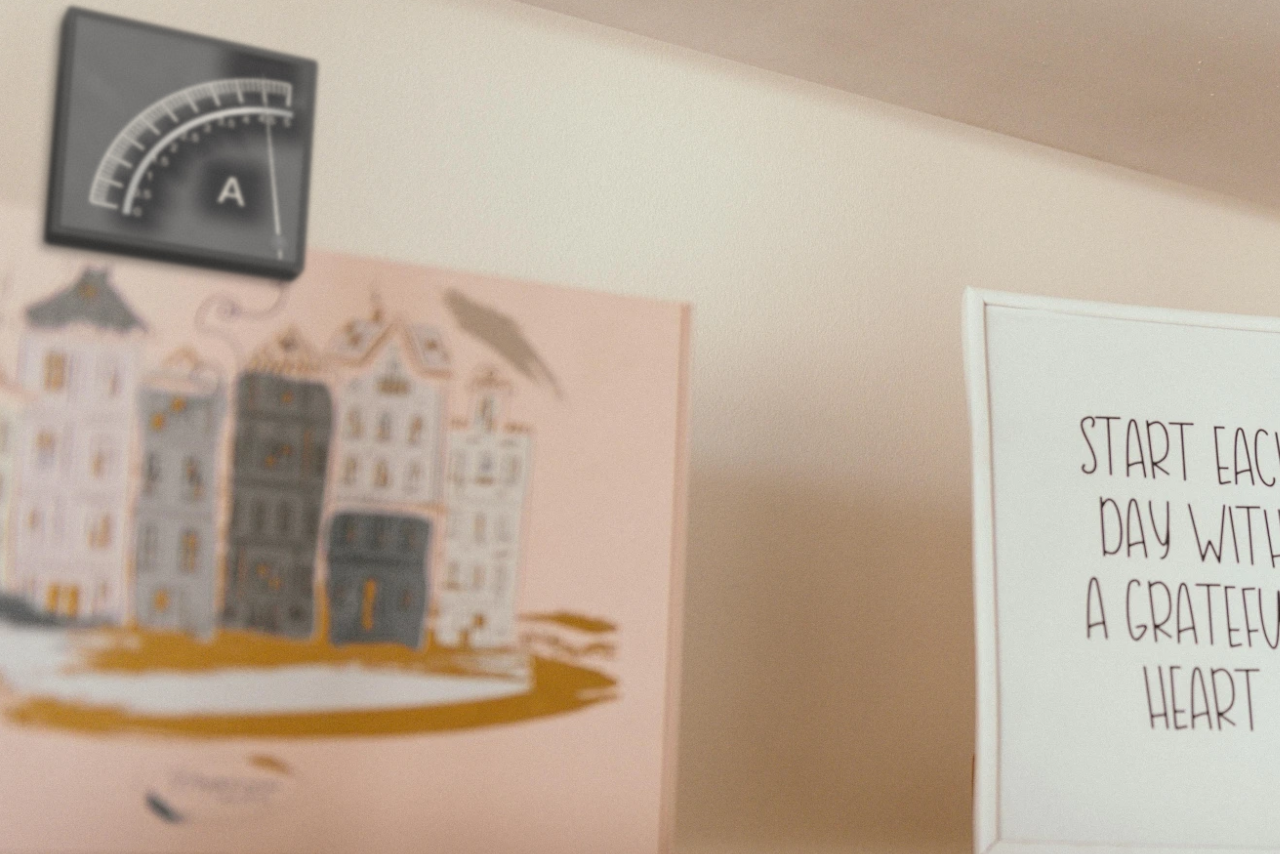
4.5 A
